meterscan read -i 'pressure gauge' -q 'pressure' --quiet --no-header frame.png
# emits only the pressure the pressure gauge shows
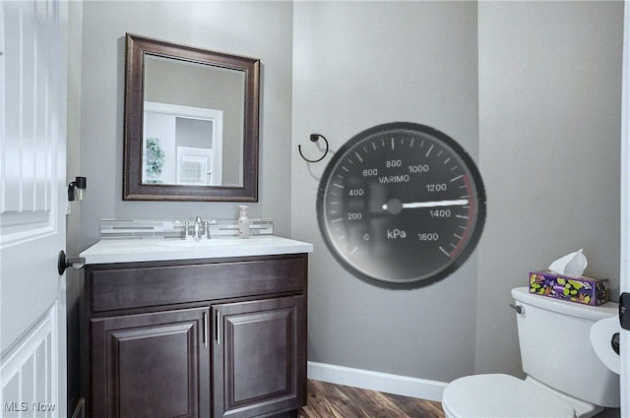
1325 kPa
